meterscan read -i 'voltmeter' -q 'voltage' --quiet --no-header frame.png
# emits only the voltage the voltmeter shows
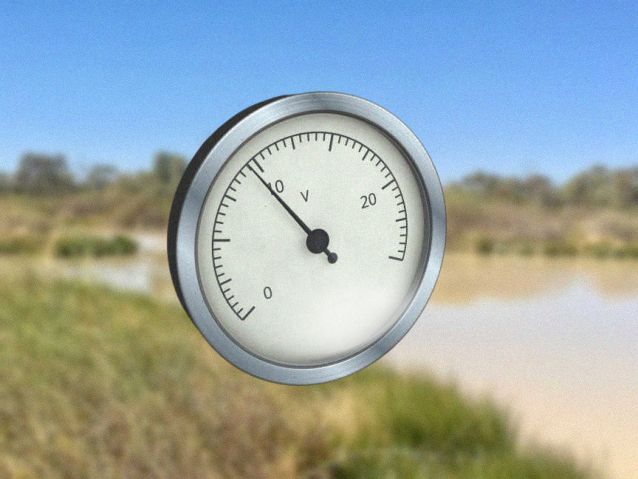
9.5 V
